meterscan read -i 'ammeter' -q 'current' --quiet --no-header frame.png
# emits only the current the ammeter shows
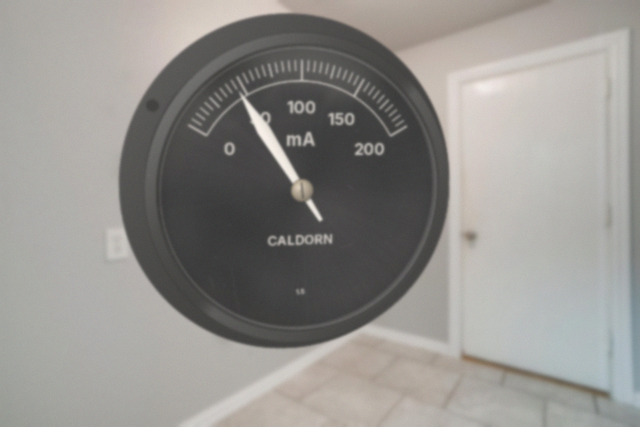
45 mA
